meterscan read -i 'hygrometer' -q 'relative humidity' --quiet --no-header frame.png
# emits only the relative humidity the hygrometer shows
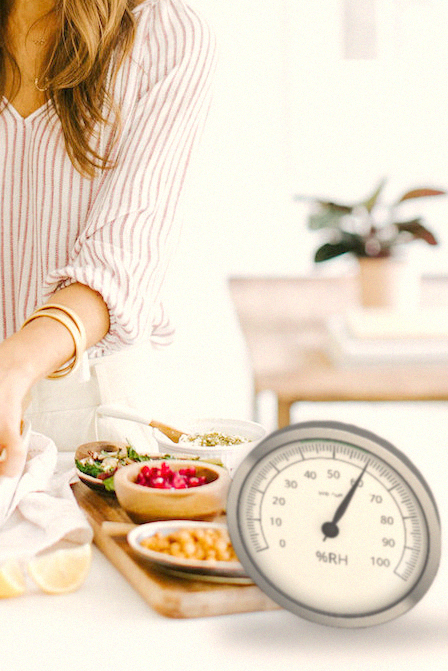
60 %
